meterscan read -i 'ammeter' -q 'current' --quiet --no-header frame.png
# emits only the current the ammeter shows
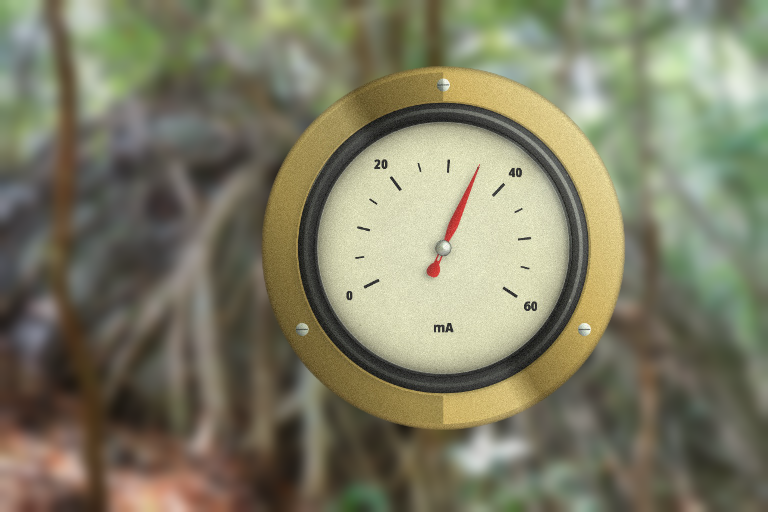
35 mA
